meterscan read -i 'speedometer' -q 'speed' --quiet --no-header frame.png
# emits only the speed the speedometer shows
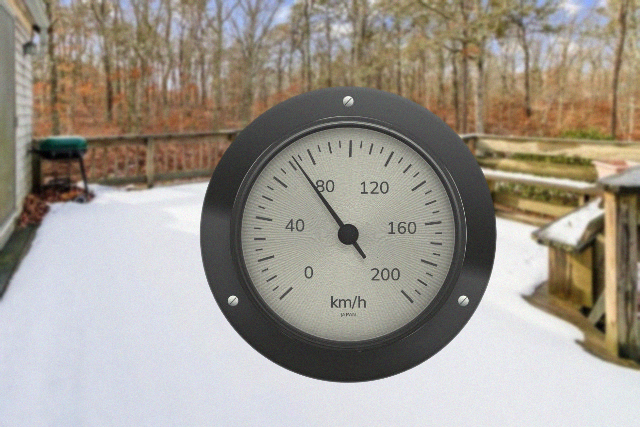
72.5 km/h
